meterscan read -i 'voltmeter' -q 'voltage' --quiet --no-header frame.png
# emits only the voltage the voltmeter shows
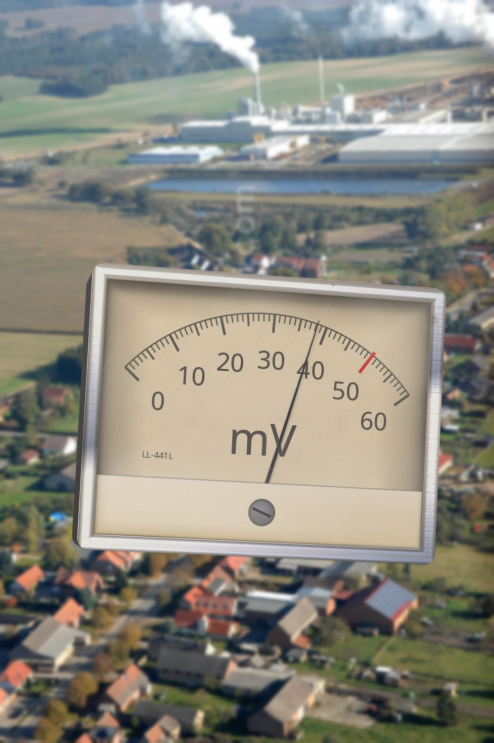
38 mV
